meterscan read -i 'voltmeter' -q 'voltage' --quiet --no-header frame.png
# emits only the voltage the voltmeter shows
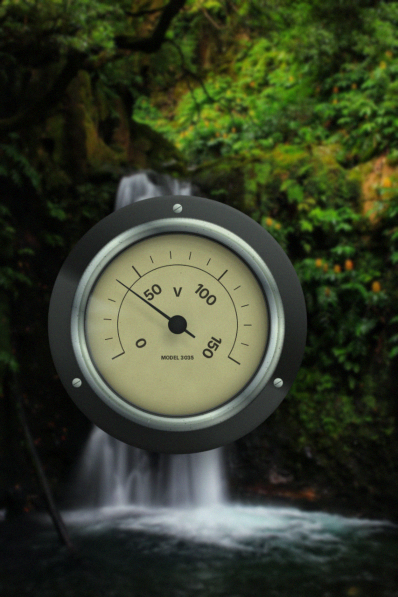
40 V
